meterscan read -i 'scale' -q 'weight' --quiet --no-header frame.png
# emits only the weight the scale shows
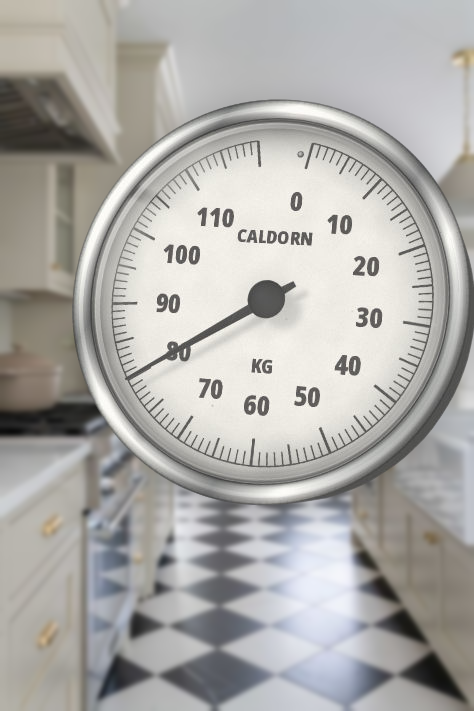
80 kg
